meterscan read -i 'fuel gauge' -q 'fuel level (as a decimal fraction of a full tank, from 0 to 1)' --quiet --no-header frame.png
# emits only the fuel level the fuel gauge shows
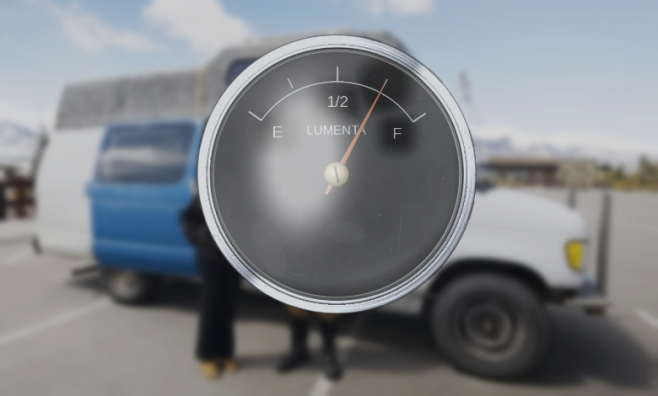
0.75
